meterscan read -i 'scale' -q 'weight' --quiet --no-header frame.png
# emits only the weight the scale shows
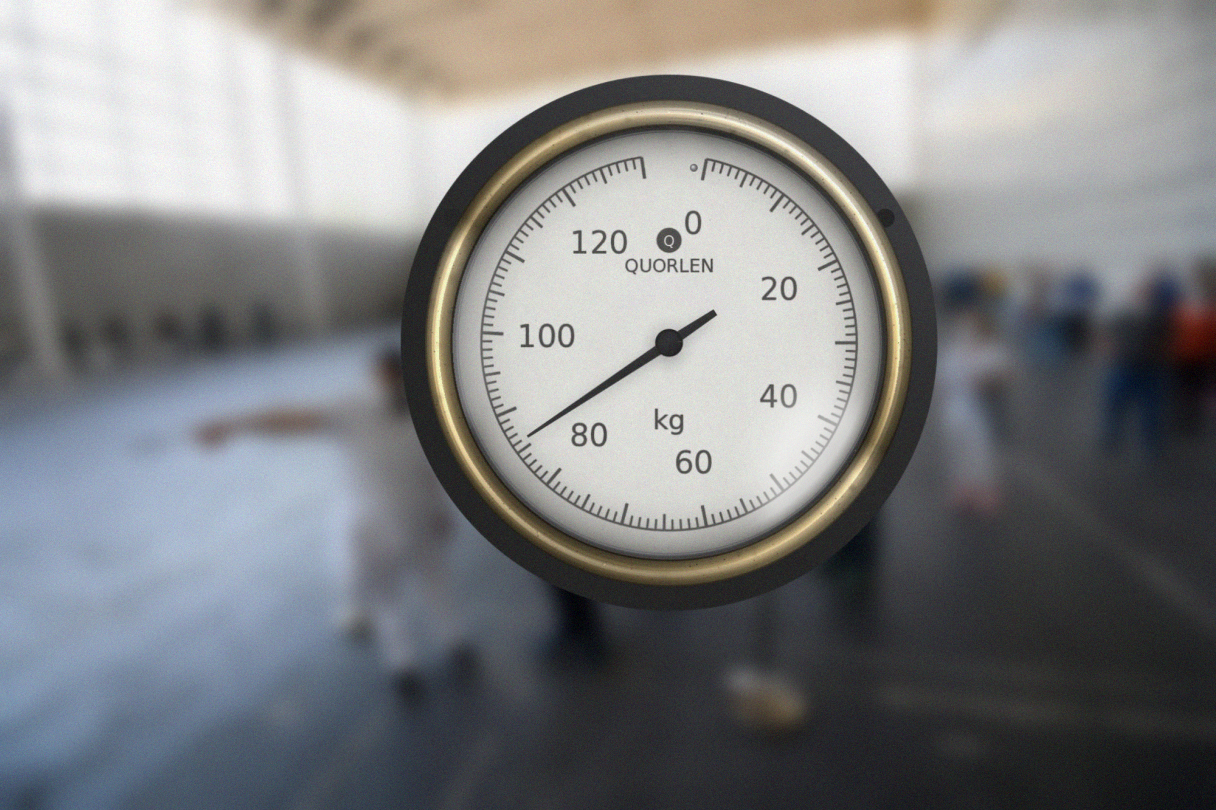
86 kg
